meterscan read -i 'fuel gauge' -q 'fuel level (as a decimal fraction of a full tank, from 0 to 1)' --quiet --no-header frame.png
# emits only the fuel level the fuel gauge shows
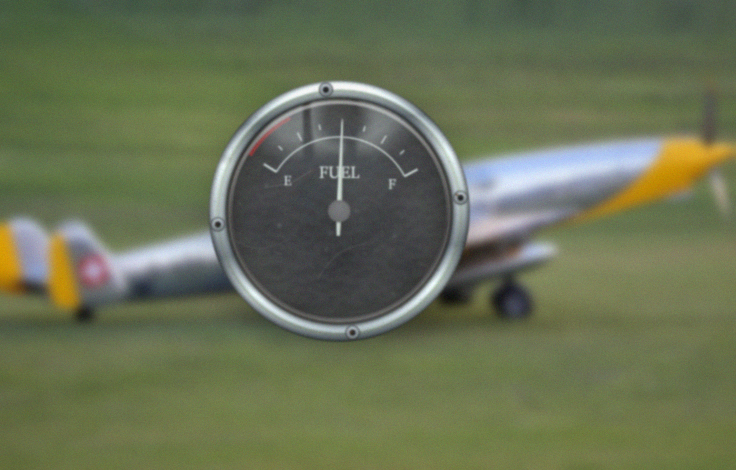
0.5
